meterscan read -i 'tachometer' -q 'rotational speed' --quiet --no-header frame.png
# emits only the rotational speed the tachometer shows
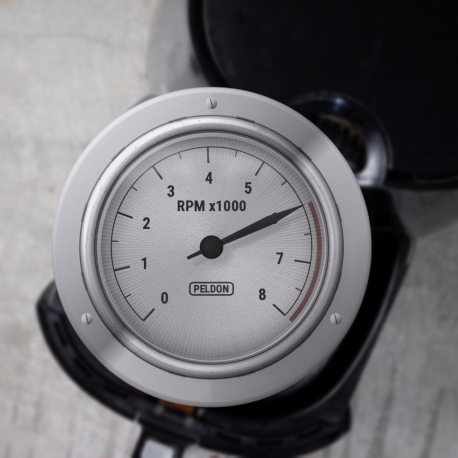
6000 rpm
